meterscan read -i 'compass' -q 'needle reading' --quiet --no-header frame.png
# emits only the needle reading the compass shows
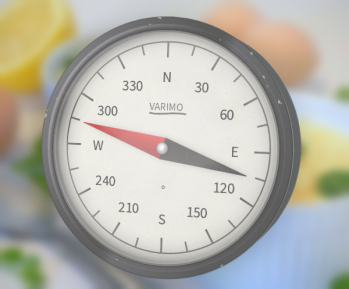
285 °
